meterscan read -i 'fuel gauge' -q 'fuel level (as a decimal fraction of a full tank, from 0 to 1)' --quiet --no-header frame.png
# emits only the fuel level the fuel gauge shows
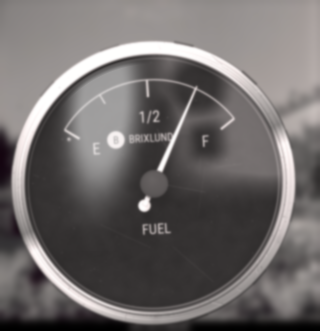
0.75
